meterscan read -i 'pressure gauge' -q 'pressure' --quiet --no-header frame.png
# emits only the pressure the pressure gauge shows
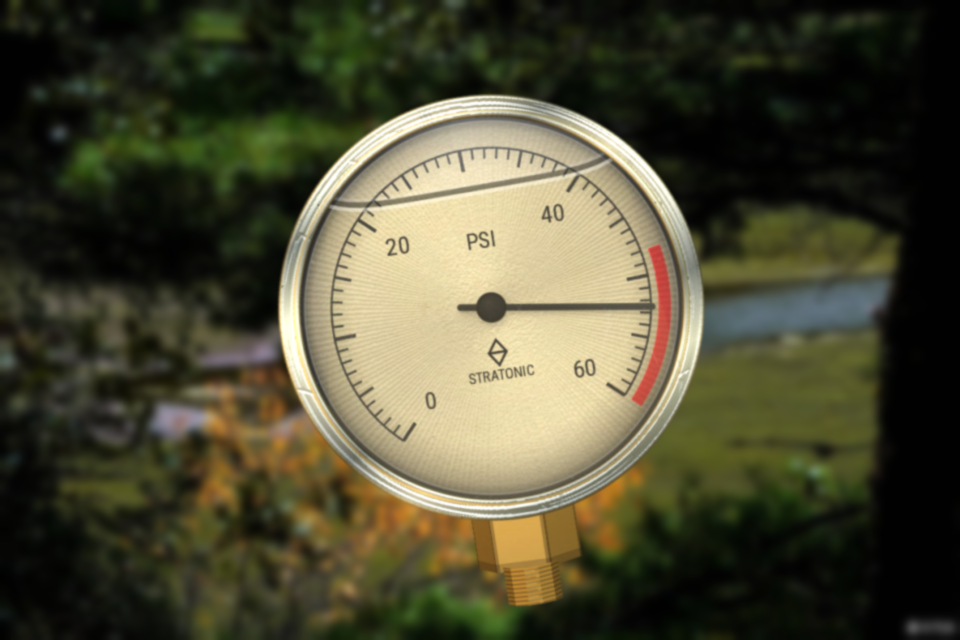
52.5 psi
